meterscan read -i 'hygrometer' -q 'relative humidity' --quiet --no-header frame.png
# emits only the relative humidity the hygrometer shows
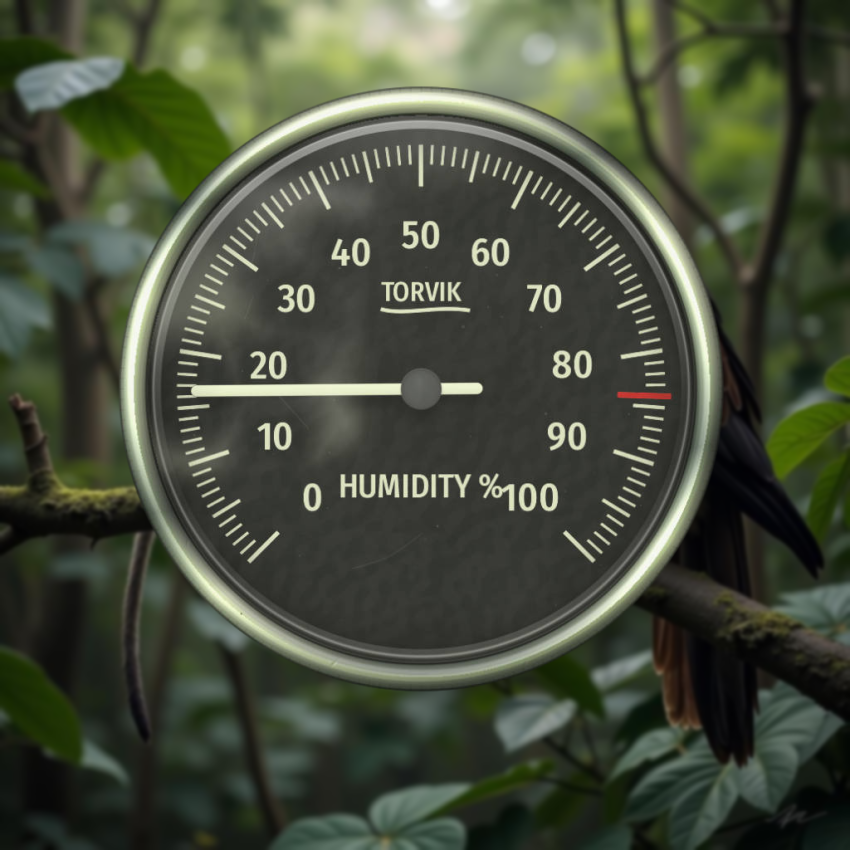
16.5 %
